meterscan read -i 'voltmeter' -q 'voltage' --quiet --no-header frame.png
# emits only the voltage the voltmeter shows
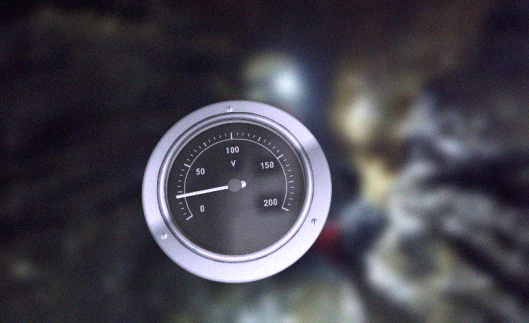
20 V
